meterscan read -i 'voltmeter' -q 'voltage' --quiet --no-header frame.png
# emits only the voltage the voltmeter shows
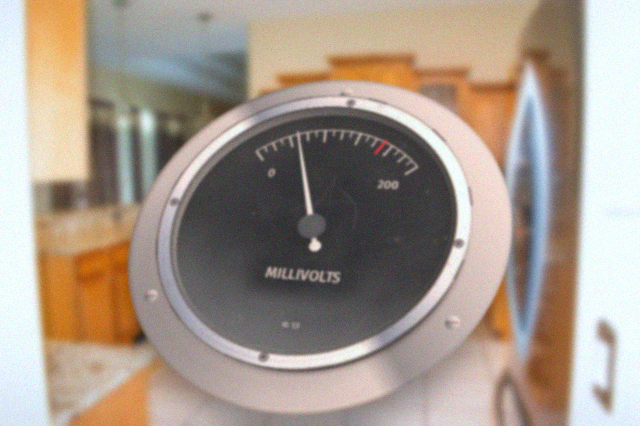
50 mV
